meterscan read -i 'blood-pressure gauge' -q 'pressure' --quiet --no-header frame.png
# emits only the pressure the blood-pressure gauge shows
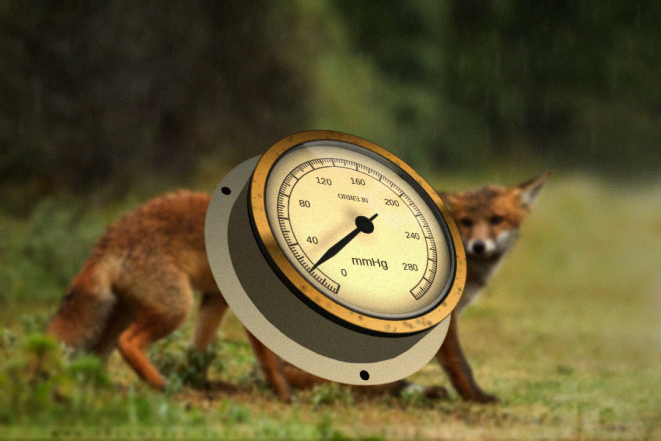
20 mmHg
